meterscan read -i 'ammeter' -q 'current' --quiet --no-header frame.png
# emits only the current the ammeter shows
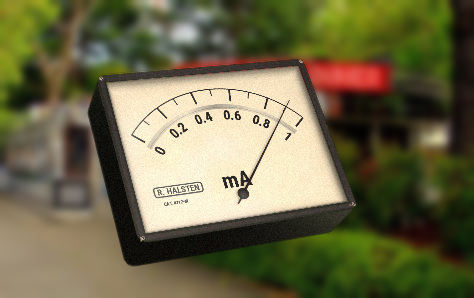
0.9 mA
